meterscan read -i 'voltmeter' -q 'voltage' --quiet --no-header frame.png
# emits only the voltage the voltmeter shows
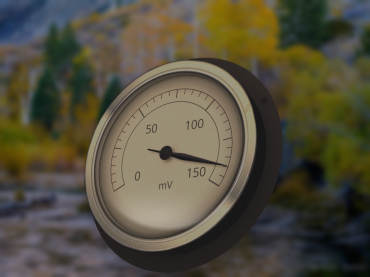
140 mV
